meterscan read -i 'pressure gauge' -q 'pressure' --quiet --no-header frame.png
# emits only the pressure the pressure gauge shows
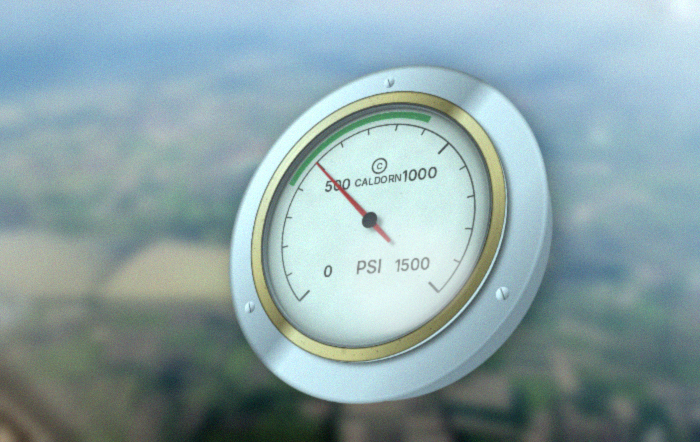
500 psi
